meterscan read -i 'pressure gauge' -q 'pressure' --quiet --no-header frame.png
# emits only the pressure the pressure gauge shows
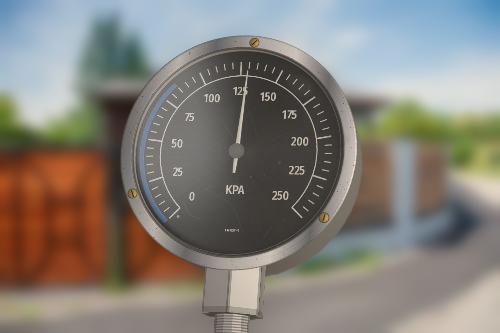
130 kPa
